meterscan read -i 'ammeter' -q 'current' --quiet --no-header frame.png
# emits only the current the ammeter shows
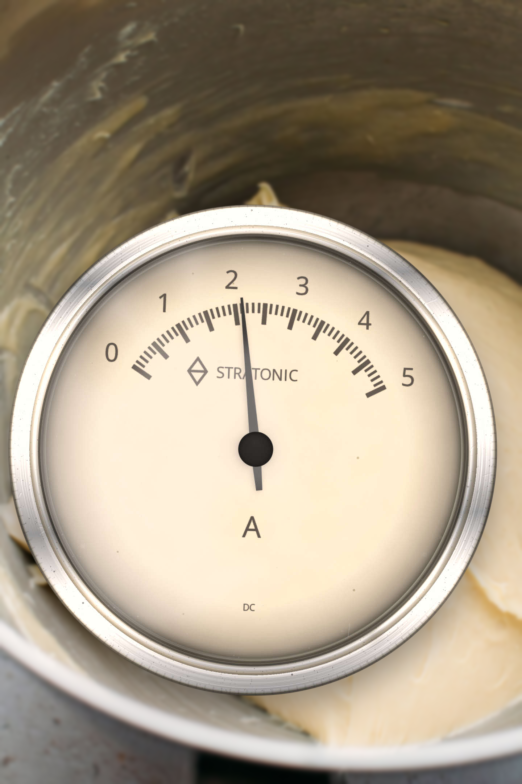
2.1 A
